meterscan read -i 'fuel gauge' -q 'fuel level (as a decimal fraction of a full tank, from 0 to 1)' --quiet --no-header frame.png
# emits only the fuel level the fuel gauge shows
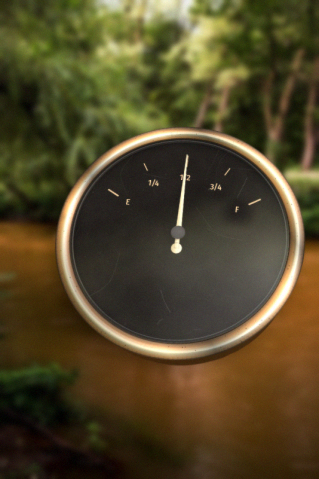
0.5
